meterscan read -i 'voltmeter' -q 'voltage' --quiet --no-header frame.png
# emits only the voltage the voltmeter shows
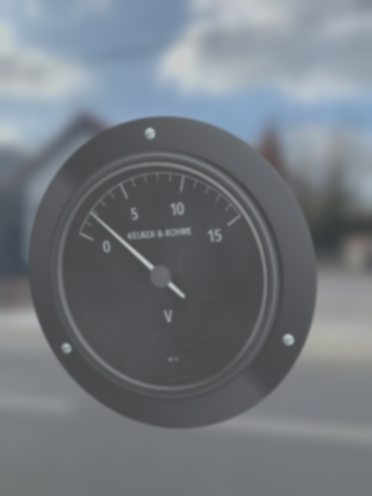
2 V
